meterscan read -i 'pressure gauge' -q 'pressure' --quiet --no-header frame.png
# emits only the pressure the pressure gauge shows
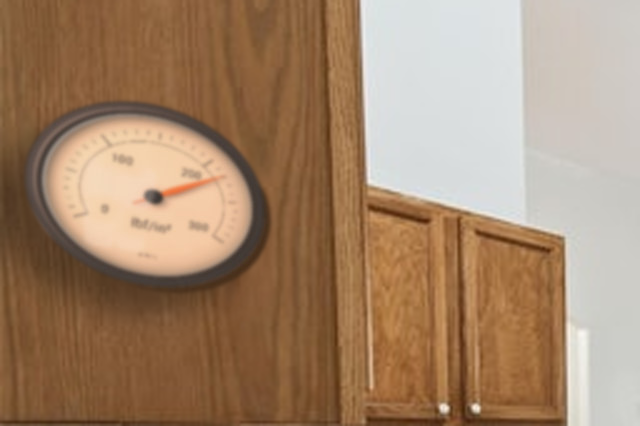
220 psi
